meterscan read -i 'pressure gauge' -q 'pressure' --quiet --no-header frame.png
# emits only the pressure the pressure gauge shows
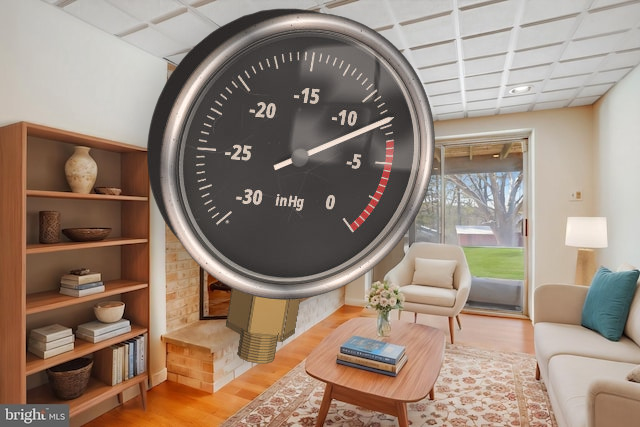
-8 inHg
